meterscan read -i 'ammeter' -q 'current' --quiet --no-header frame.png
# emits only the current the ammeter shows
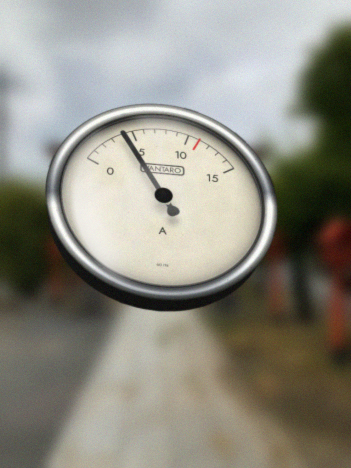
4 A
